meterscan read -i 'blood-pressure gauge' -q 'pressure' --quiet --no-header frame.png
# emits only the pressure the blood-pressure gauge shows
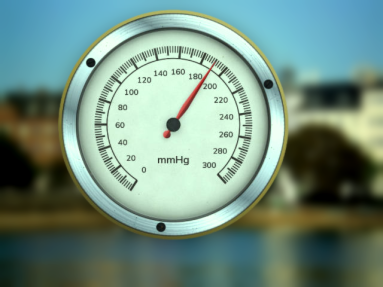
190 mmHg
